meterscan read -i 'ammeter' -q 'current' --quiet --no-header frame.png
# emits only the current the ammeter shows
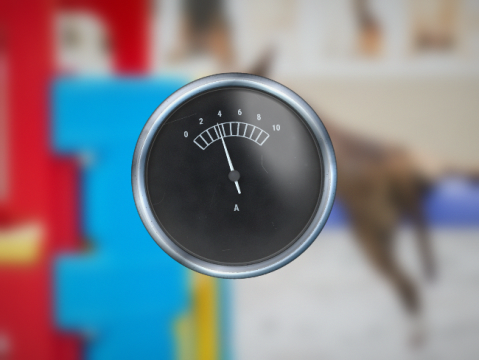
3.5 A
